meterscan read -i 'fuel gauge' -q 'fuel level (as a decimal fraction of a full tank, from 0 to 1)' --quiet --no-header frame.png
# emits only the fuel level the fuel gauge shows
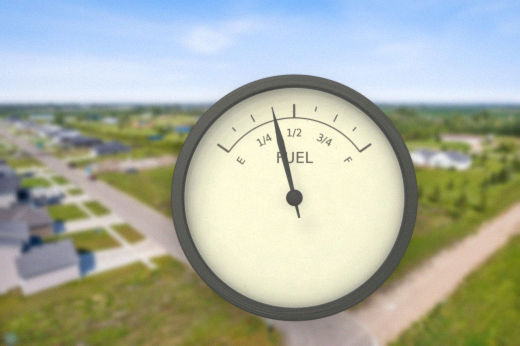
0.375
